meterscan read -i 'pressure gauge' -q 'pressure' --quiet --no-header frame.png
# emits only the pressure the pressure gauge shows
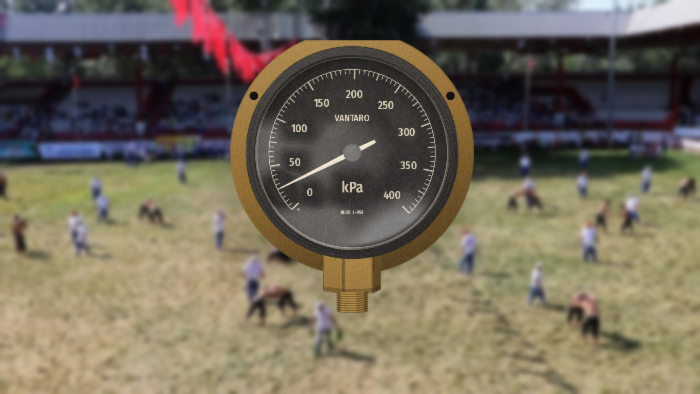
25 kPa
